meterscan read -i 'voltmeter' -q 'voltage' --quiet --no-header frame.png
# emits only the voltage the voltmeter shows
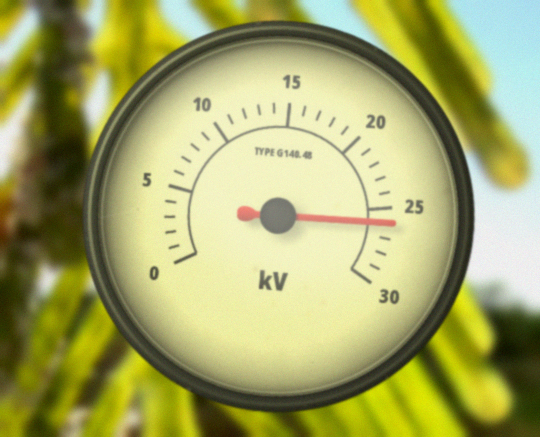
26 kV
